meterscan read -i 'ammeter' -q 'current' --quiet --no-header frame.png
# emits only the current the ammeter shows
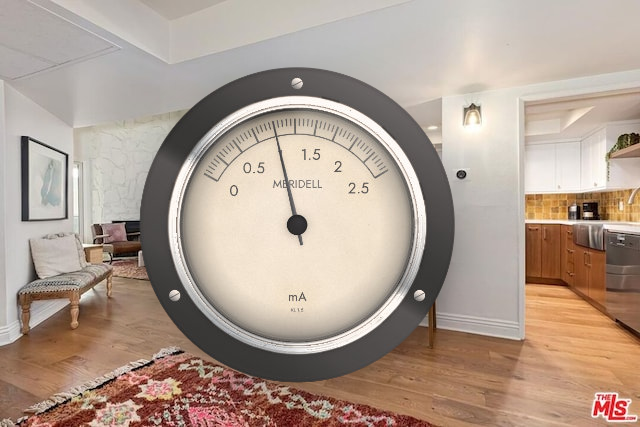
1 mA
